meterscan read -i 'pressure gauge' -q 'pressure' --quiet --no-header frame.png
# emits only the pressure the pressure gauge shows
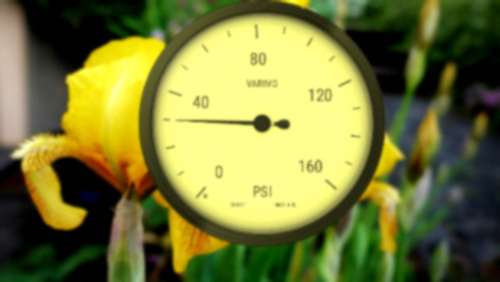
30 psi
